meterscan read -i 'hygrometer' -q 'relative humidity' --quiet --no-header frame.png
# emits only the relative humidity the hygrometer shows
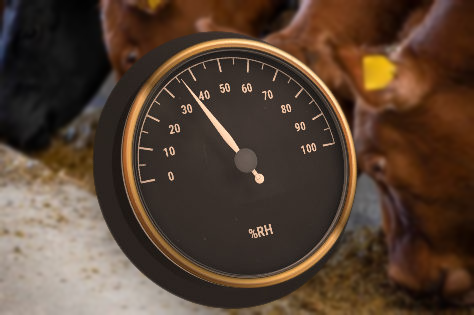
35 %
